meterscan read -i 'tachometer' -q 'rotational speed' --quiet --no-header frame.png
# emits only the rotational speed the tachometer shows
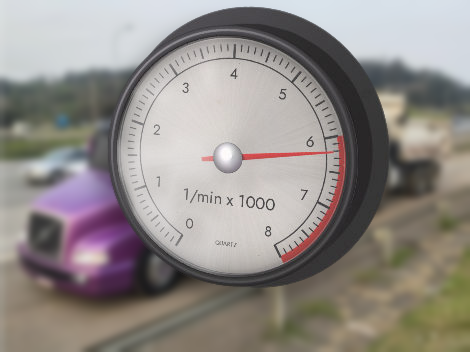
6200 rpm
